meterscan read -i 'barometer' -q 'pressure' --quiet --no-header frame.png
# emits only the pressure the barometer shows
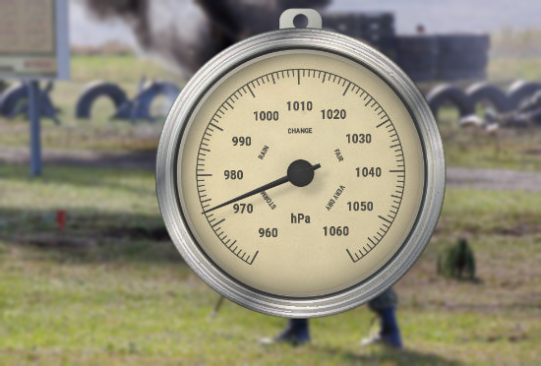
973 hPa
